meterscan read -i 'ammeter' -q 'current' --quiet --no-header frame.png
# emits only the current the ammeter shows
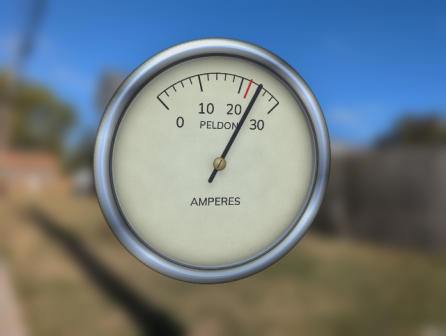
24 A
